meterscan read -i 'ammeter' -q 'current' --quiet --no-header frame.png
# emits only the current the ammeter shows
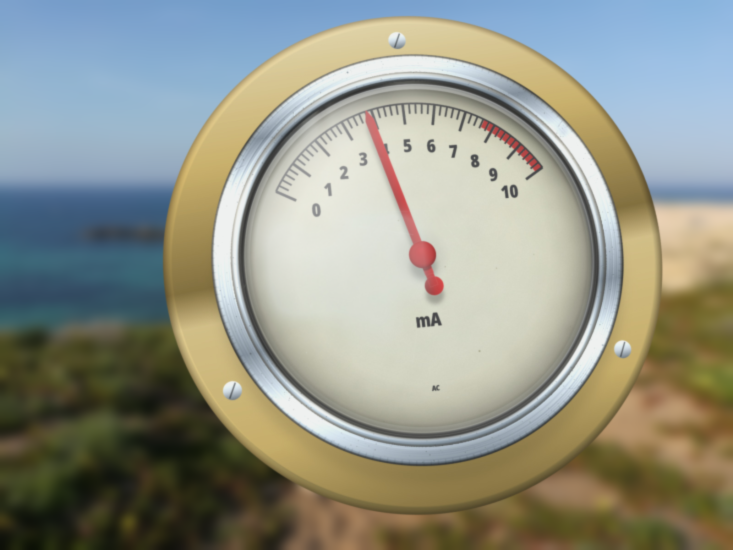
3.8 mA
